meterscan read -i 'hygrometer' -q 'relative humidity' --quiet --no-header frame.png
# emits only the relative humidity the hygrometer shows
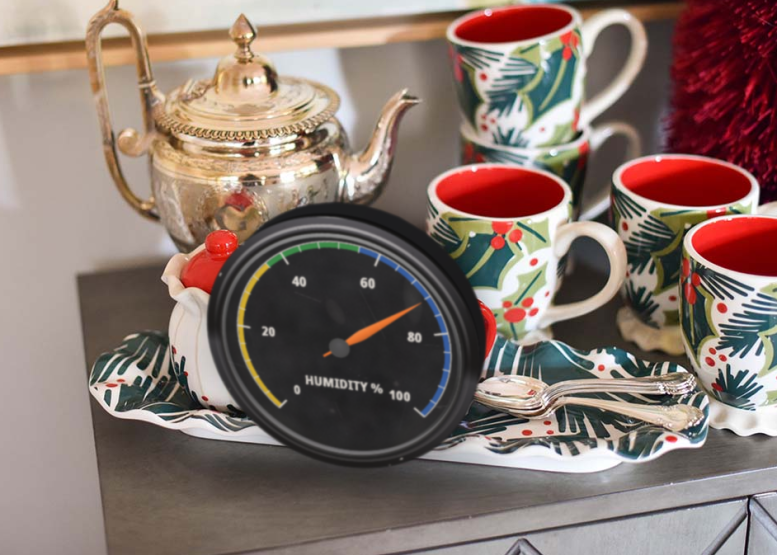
72 %
